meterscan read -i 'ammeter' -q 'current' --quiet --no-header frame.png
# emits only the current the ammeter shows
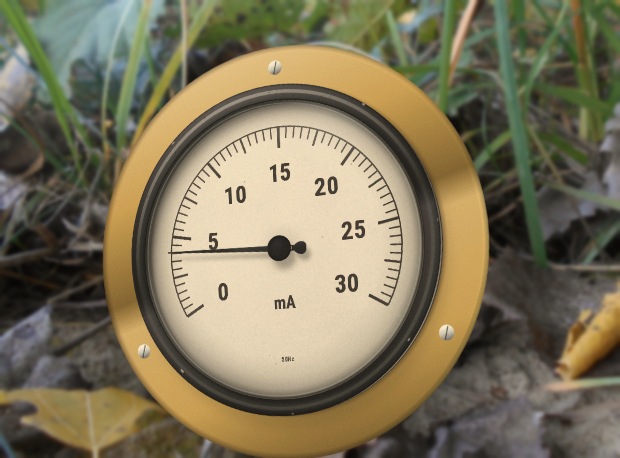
4 mA
